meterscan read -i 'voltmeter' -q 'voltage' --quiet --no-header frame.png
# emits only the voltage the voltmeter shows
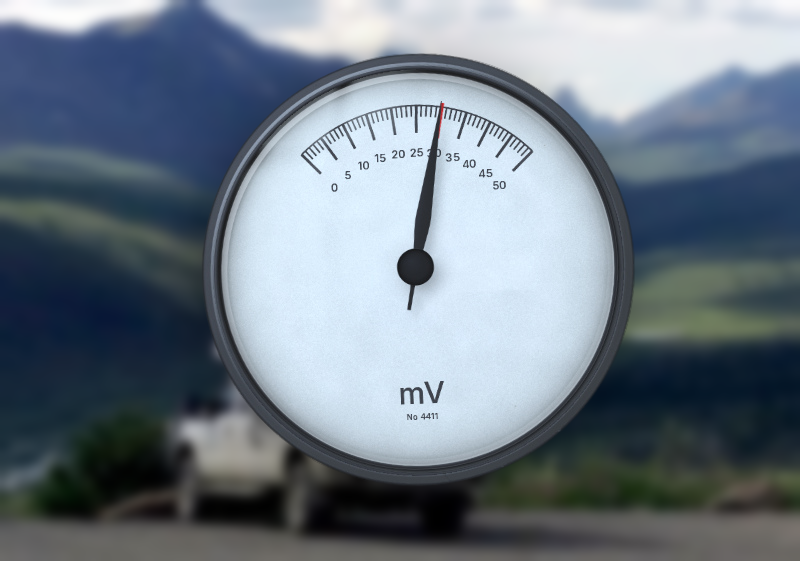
30 mV
